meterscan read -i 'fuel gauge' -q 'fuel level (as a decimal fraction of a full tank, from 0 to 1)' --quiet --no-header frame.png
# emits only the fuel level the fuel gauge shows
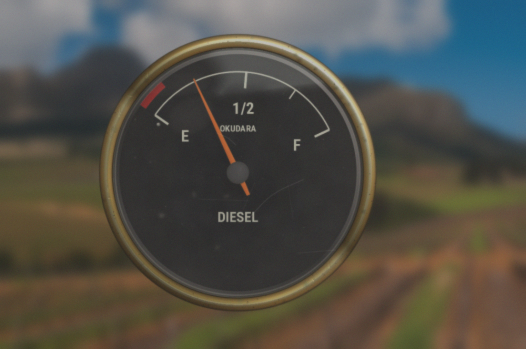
0.25
